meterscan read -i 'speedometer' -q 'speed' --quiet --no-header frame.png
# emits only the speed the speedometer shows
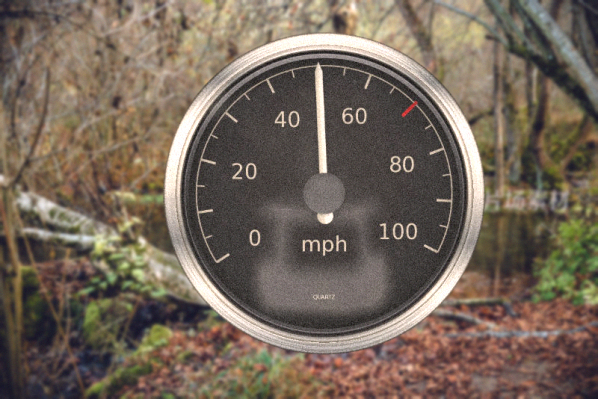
50 mph
